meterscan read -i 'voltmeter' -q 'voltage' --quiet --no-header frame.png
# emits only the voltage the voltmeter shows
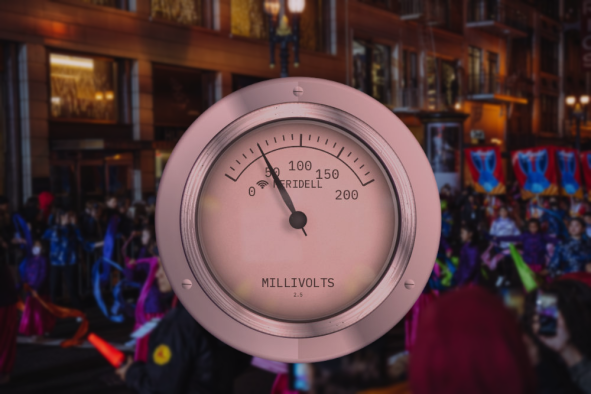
50 mV
